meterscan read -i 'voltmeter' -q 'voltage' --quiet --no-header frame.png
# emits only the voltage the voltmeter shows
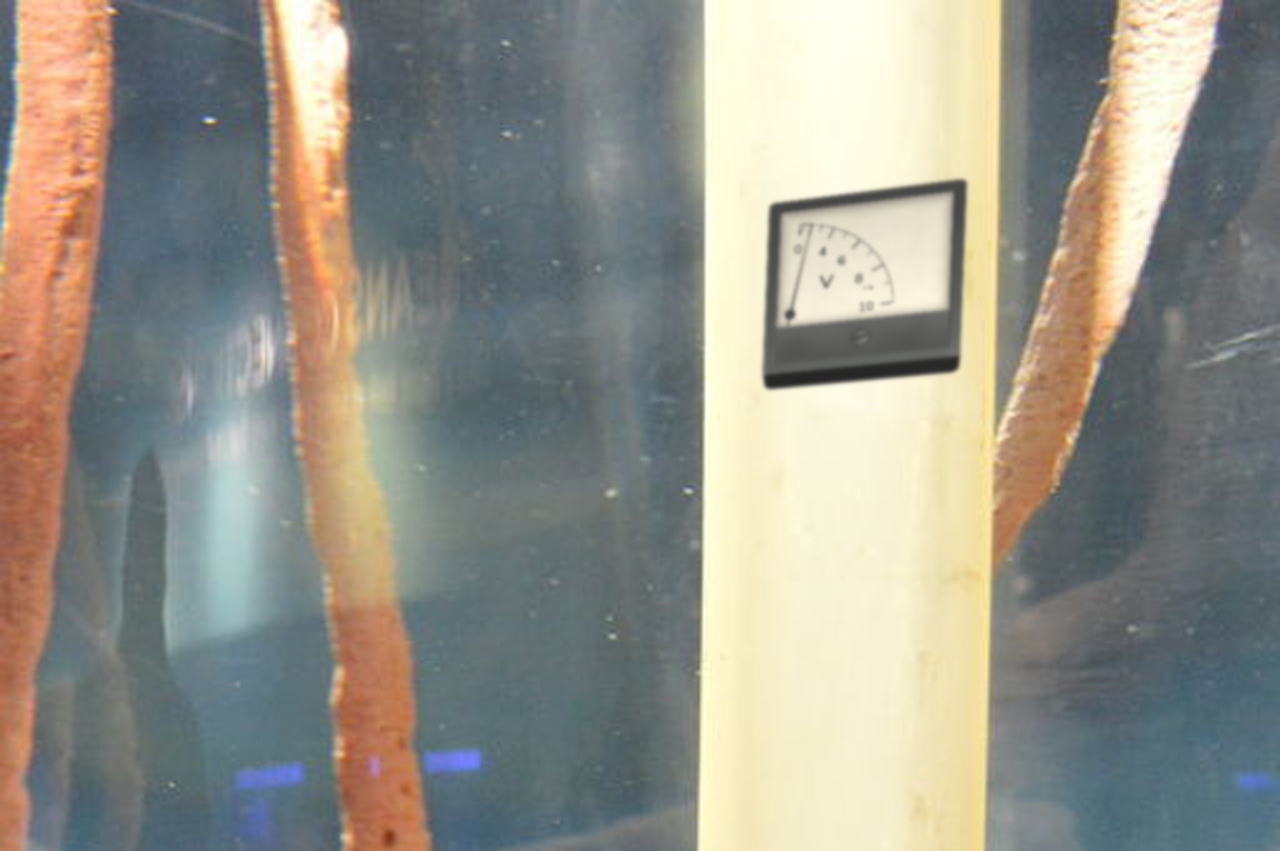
2 V
